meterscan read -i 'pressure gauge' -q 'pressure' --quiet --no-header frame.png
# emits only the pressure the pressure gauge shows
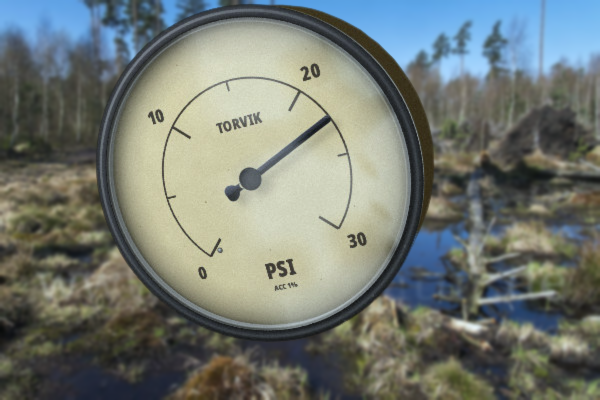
22.5 psi
